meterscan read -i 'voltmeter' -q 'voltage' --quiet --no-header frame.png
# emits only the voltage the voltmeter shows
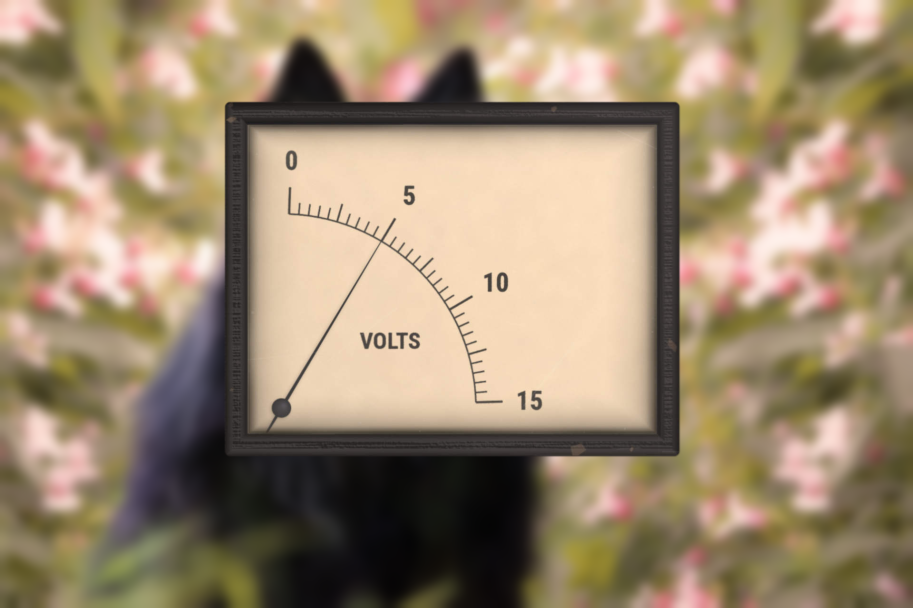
5 V
